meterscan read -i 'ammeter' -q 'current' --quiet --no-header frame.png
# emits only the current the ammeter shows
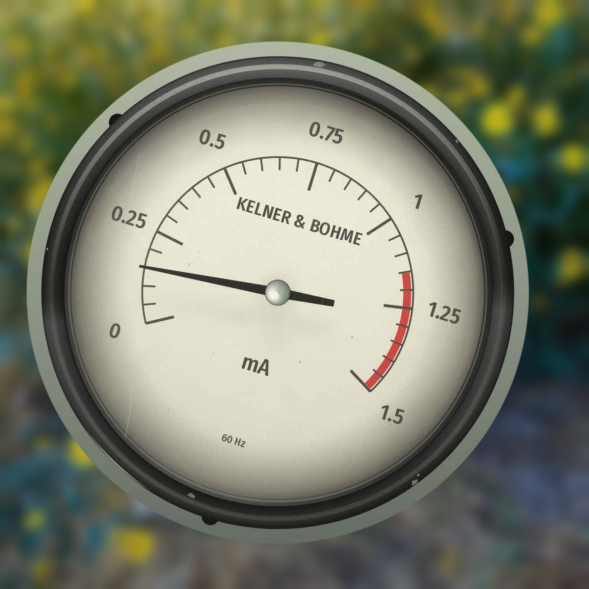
0.15 mA
